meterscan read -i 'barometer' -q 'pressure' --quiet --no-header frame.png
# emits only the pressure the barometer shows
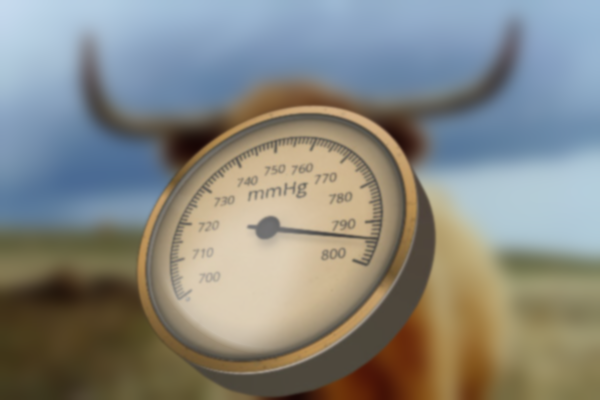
795 mmHg
